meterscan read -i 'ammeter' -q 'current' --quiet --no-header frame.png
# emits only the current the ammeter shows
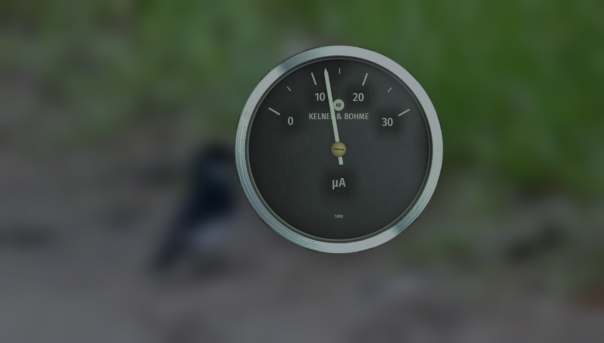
12.5 µA
